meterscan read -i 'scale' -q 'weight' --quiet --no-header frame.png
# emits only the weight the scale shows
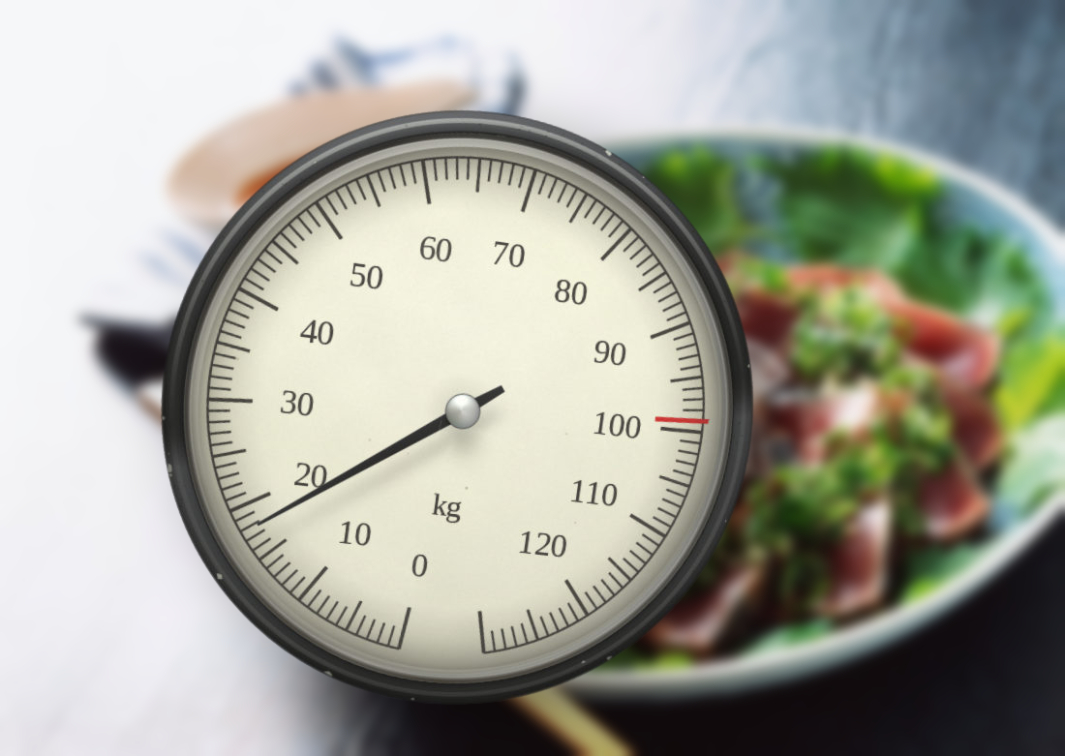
18 kg
